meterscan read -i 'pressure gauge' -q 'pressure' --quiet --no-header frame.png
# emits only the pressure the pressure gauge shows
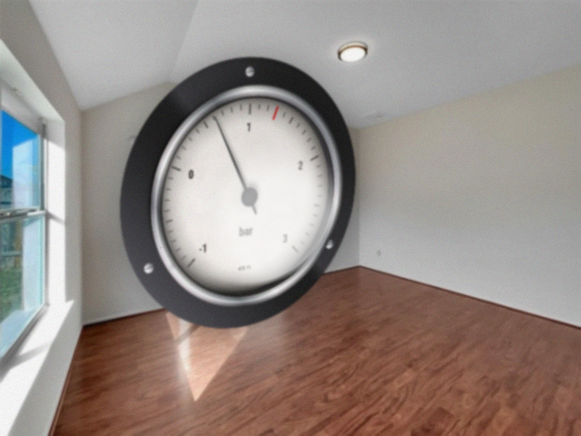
0.6 bar
